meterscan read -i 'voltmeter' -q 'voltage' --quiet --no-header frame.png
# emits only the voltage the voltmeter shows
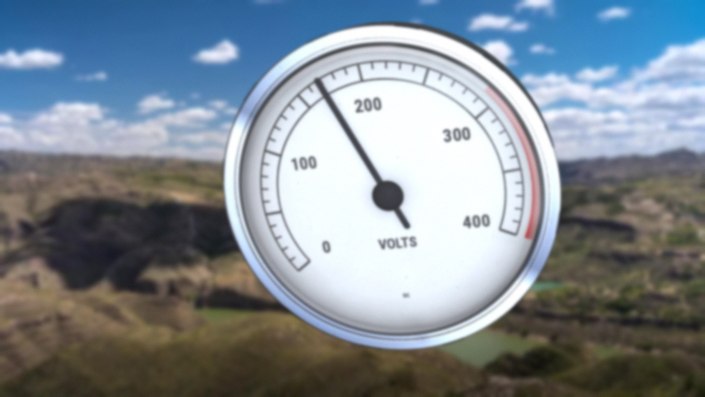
170 V
